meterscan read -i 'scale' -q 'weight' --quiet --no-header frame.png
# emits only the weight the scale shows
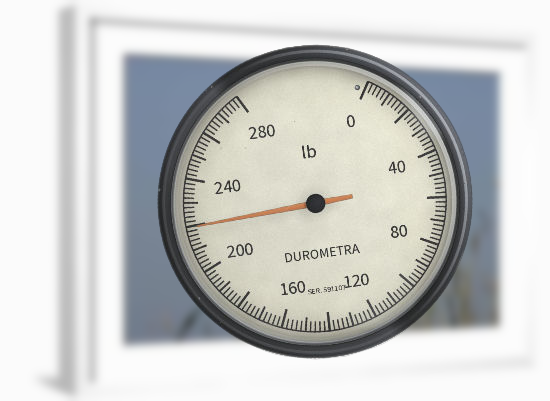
220 lb
